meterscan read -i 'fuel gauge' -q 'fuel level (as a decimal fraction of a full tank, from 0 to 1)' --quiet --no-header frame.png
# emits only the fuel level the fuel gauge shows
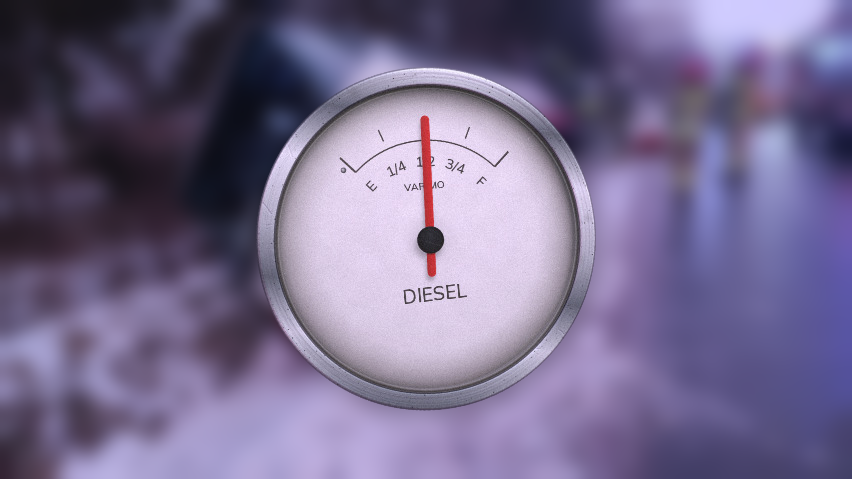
0.5
